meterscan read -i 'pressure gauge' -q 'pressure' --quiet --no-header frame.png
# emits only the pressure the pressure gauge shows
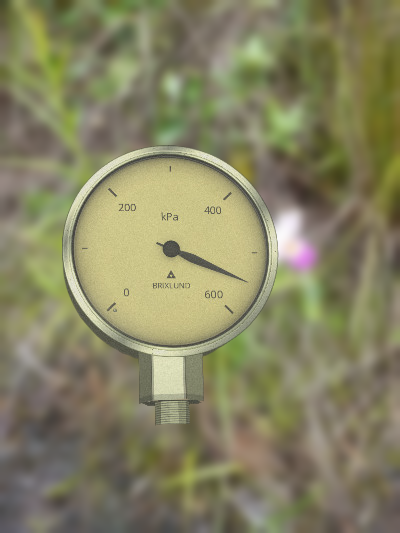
550 kPa
